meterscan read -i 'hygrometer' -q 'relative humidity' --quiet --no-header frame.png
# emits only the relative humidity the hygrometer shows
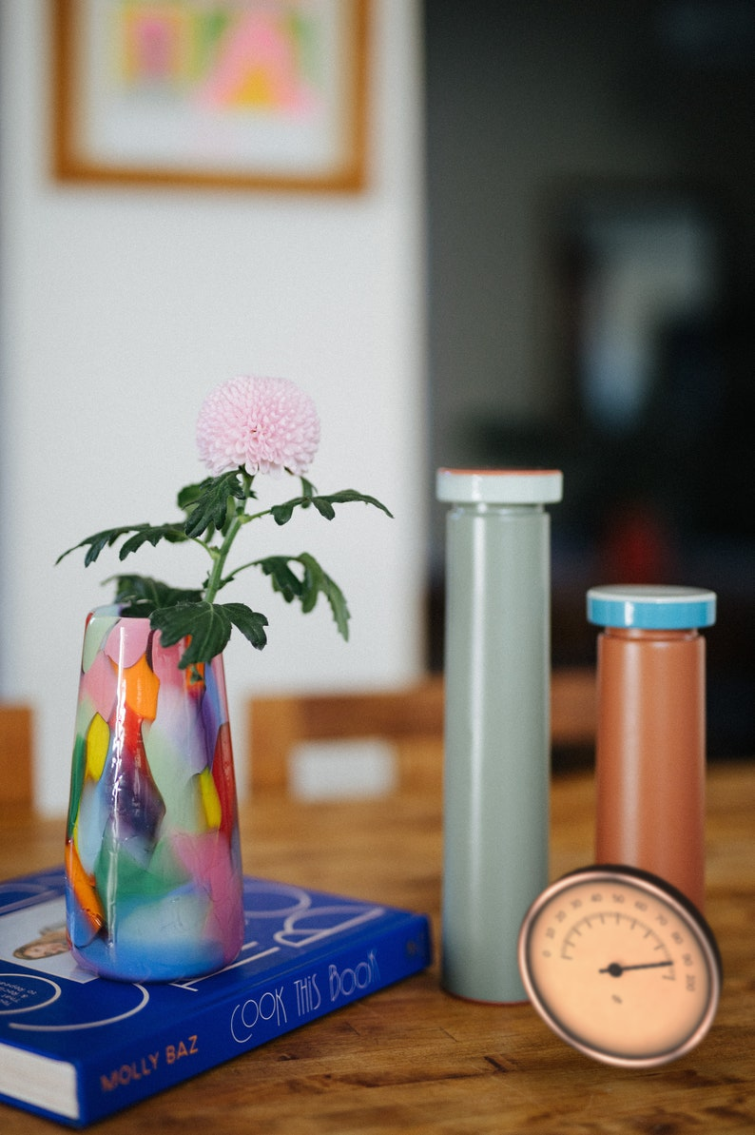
90 %
